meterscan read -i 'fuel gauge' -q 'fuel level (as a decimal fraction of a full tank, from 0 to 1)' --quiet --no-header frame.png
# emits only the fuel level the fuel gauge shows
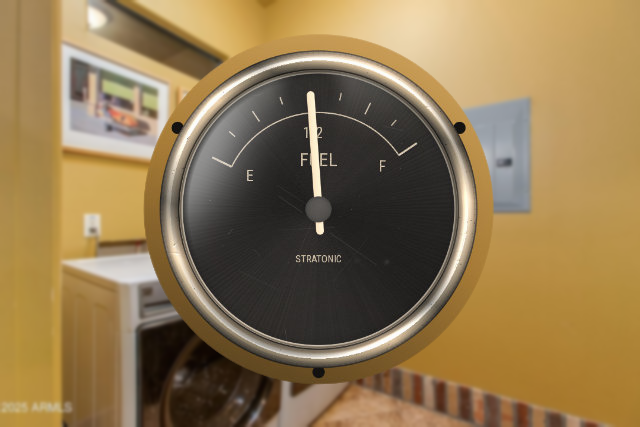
0.5
